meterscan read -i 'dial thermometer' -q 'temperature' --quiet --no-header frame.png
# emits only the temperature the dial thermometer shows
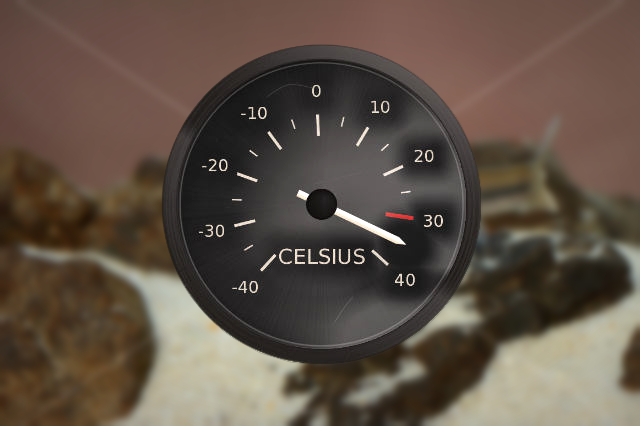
35 °C
